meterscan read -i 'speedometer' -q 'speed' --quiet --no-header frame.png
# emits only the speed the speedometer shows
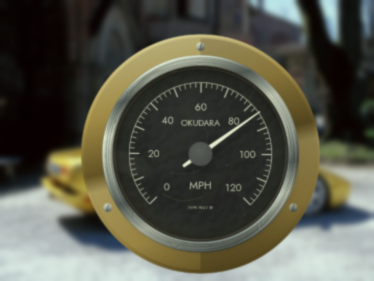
84 mph
